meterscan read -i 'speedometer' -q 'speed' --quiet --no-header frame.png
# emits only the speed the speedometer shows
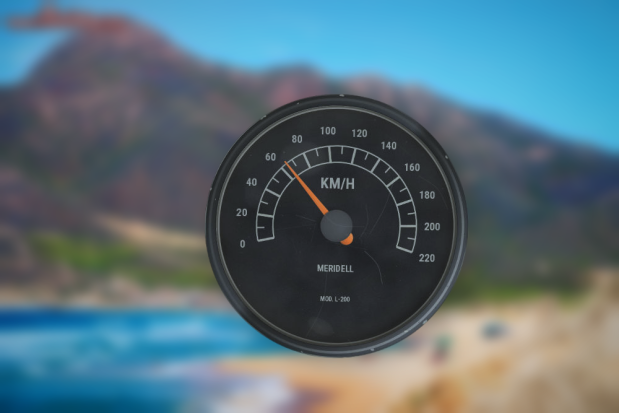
65 km/h
